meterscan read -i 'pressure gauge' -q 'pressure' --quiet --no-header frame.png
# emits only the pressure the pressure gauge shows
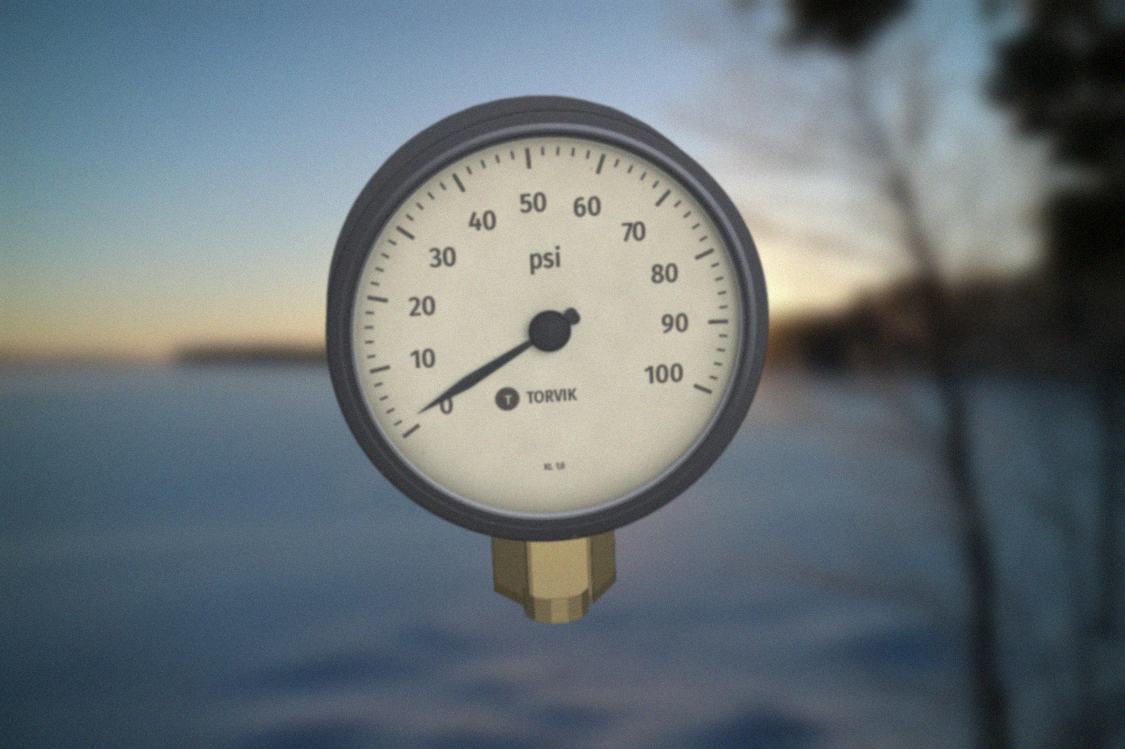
2 psi
